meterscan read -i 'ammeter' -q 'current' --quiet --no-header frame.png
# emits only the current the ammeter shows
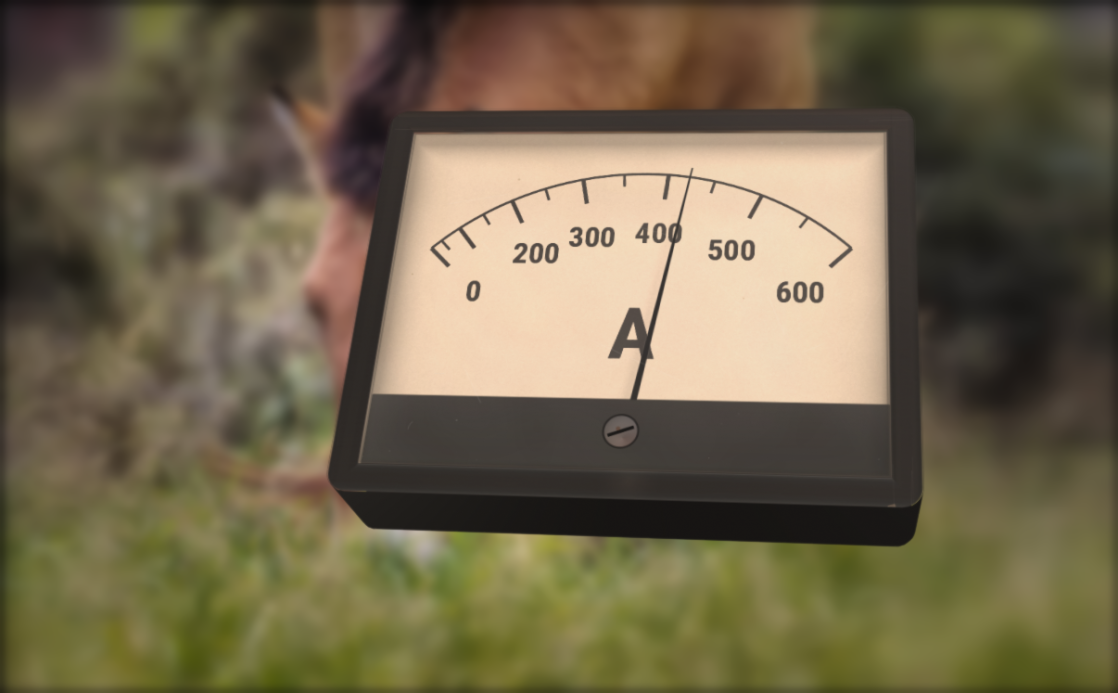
425 A
